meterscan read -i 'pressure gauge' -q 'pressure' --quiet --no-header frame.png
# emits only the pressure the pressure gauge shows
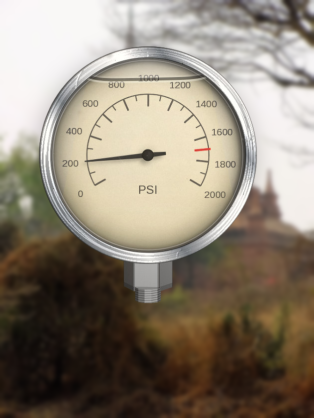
200 psi
